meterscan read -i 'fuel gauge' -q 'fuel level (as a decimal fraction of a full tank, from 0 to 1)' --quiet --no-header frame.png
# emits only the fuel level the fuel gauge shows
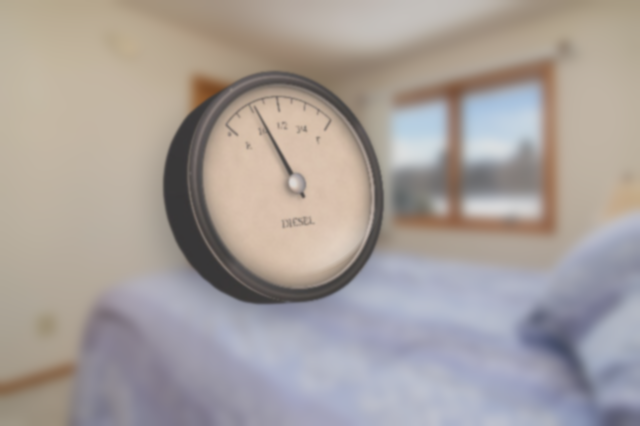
0.25
